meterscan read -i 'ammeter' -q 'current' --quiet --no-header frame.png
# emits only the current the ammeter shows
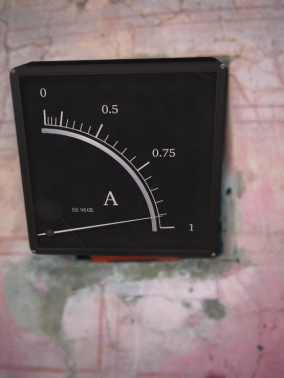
0.95 A
